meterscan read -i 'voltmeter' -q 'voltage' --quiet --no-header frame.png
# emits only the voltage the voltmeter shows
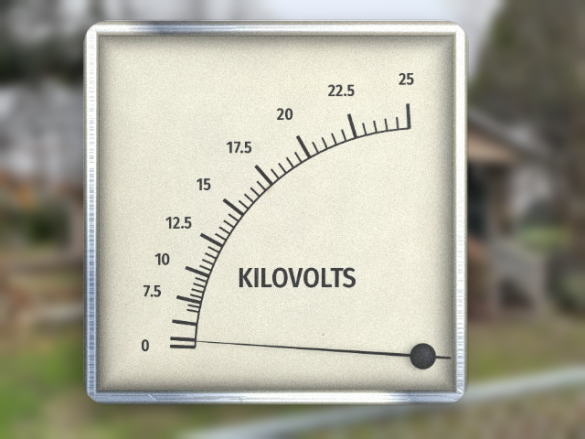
2.5 kV
